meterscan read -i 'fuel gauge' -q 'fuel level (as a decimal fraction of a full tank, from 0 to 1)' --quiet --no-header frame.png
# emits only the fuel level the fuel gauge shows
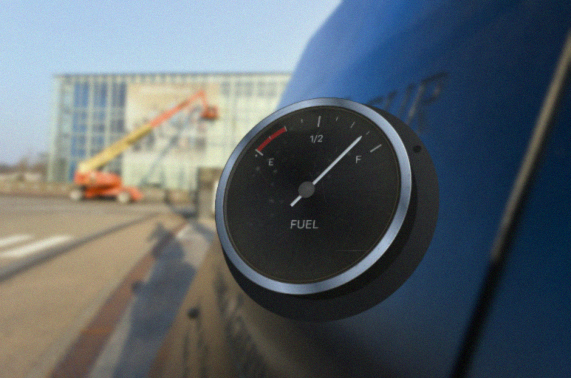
0.875
